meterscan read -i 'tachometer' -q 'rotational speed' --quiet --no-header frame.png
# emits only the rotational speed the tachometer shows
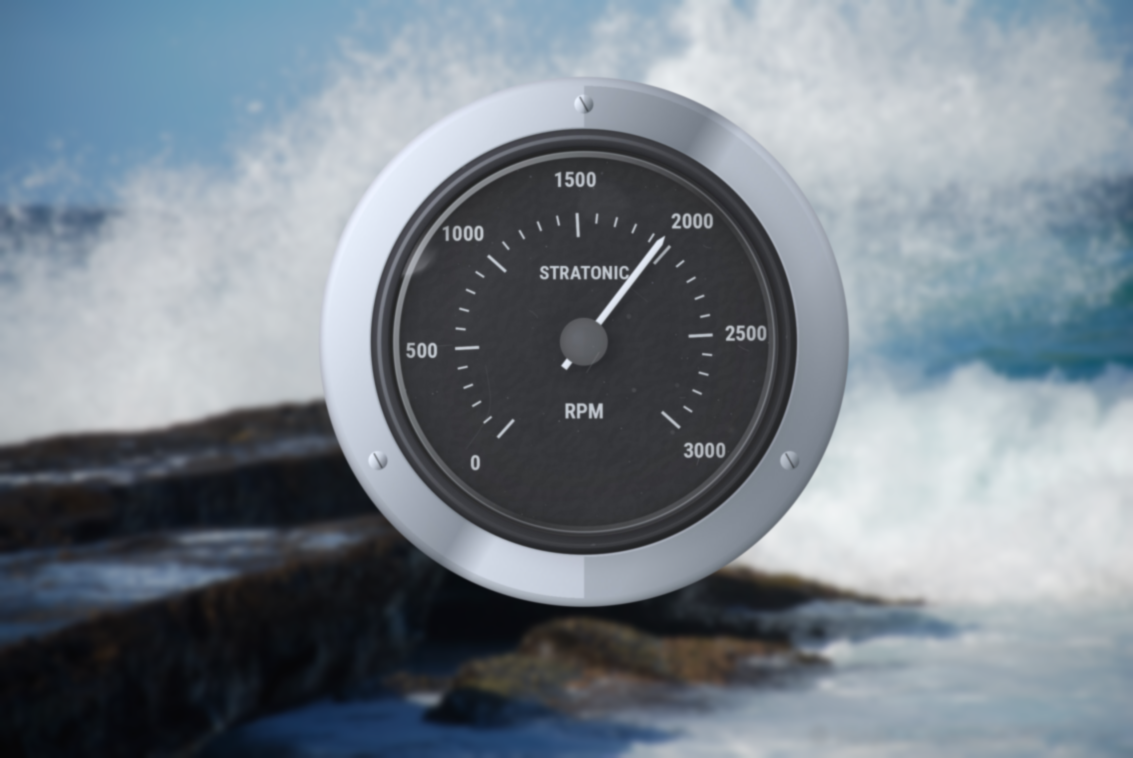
1950 rpm
